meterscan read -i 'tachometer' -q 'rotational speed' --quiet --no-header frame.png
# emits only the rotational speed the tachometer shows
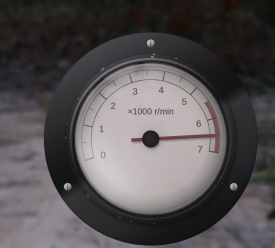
6500 rpm
